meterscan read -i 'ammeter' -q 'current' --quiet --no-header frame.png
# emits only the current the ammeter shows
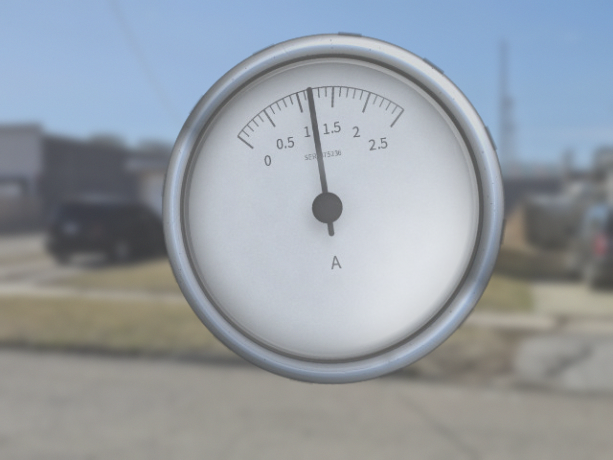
1.2 A
